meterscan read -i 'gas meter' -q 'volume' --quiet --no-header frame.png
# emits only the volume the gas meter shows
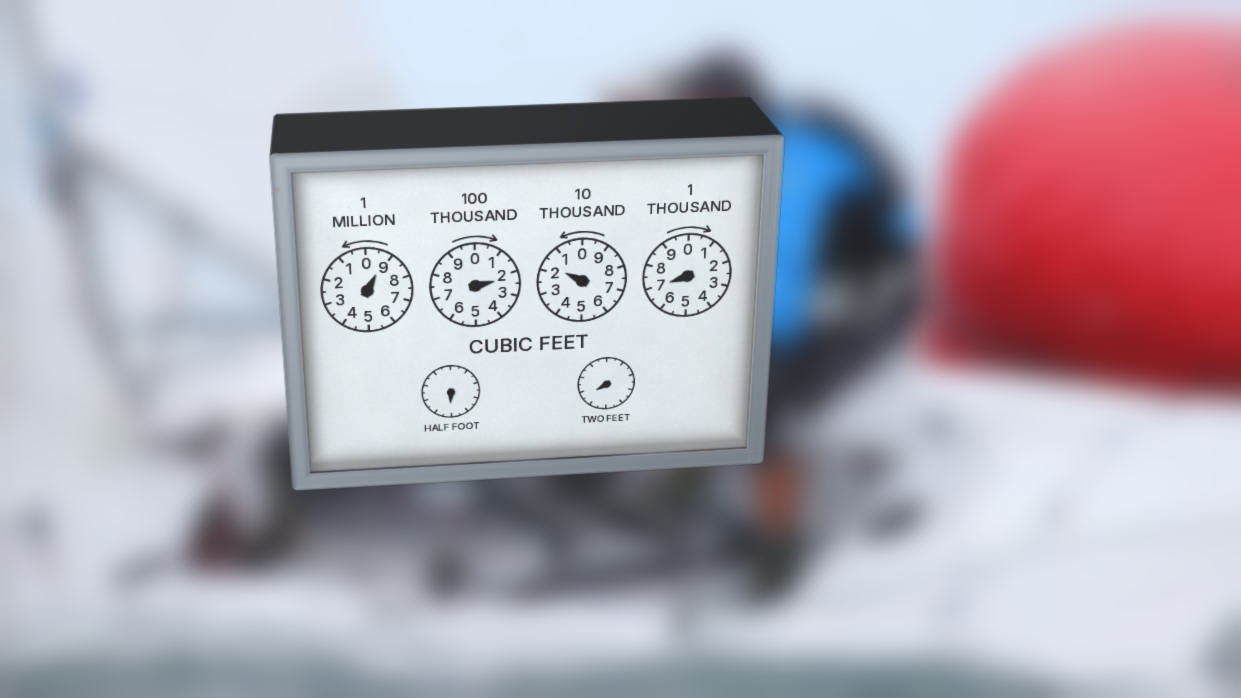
921700 ft³
